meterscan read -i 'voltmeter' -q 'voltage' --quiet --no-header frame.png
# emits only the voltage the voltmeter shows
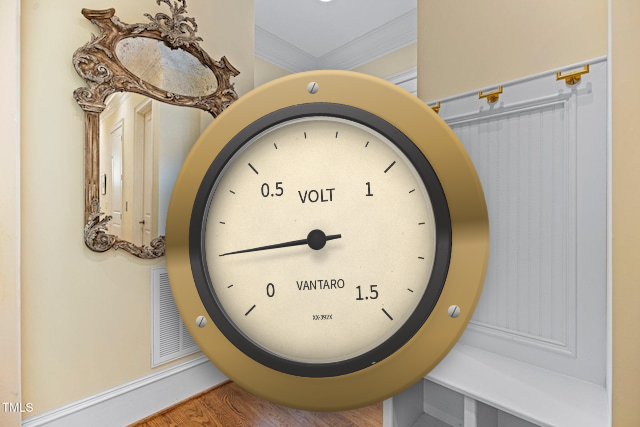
0.2 V
